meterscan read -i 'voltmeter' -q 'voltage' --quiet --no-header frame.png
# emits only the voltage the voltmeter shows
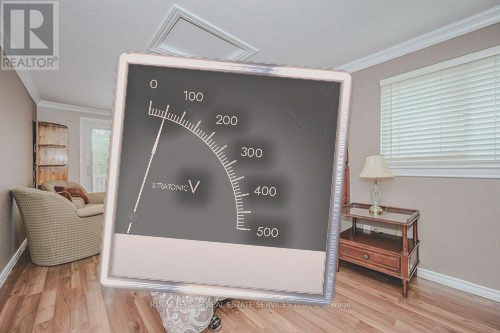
50 V
